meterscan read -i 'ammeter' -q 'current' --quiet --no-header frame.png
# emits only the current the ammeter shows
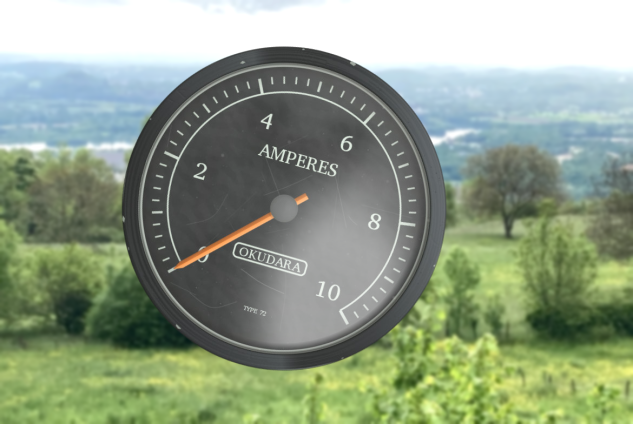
0 A
